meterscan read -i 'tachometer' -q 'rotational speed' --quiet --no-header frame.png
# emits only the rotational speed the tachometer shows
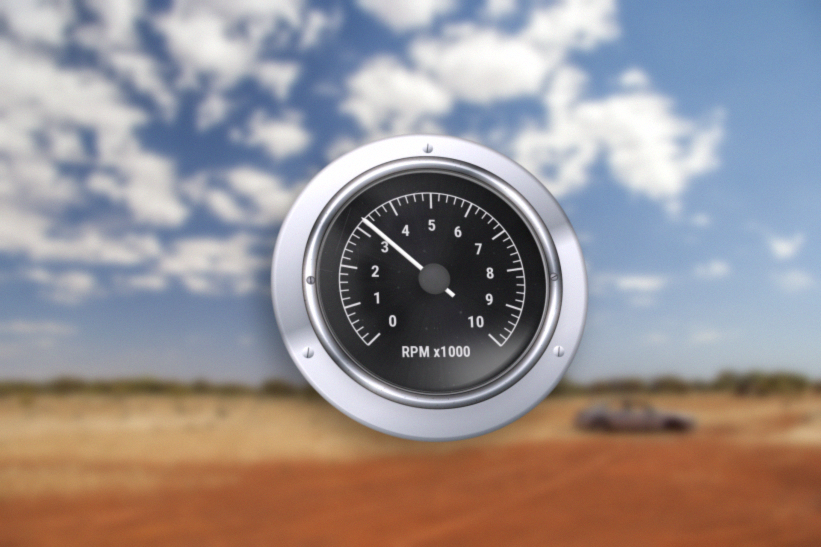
3200 rpm
